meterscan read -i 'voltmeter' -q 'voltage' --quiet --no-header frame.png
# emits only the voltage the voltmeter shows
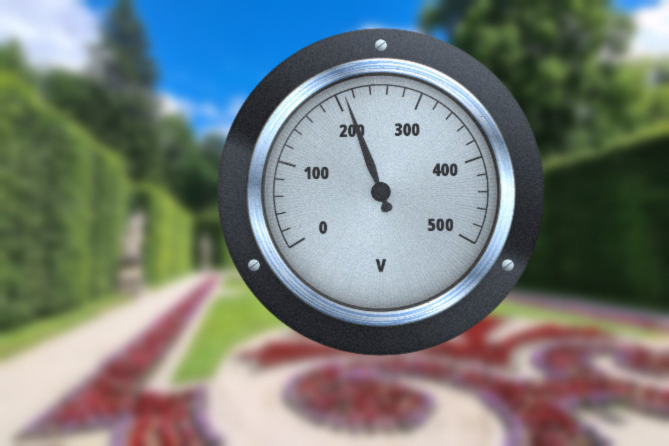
210 V
